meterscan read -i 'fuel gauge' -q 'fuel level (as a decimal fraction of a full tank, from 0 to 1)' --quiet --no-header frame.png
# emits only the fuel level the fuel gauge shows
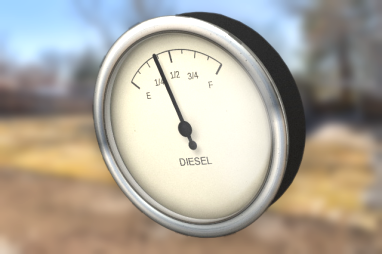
0.375
